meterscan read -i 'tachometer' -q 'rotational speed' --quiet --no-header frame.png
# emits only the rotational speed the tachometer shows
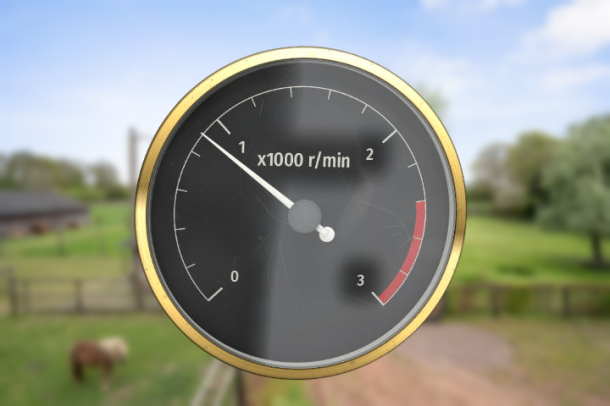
900 rpm
